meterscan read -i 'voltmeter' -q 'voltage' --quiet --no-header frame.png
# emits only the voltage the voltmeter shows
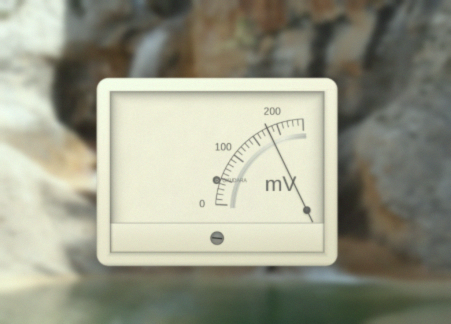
180 mV
